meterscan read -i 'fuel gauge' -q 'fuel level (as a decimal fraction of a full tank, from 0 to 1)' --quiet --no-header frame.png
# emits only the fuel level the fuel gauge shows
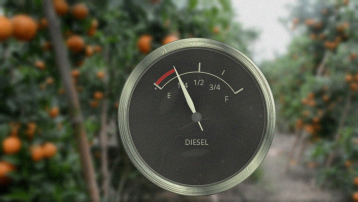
0.25
